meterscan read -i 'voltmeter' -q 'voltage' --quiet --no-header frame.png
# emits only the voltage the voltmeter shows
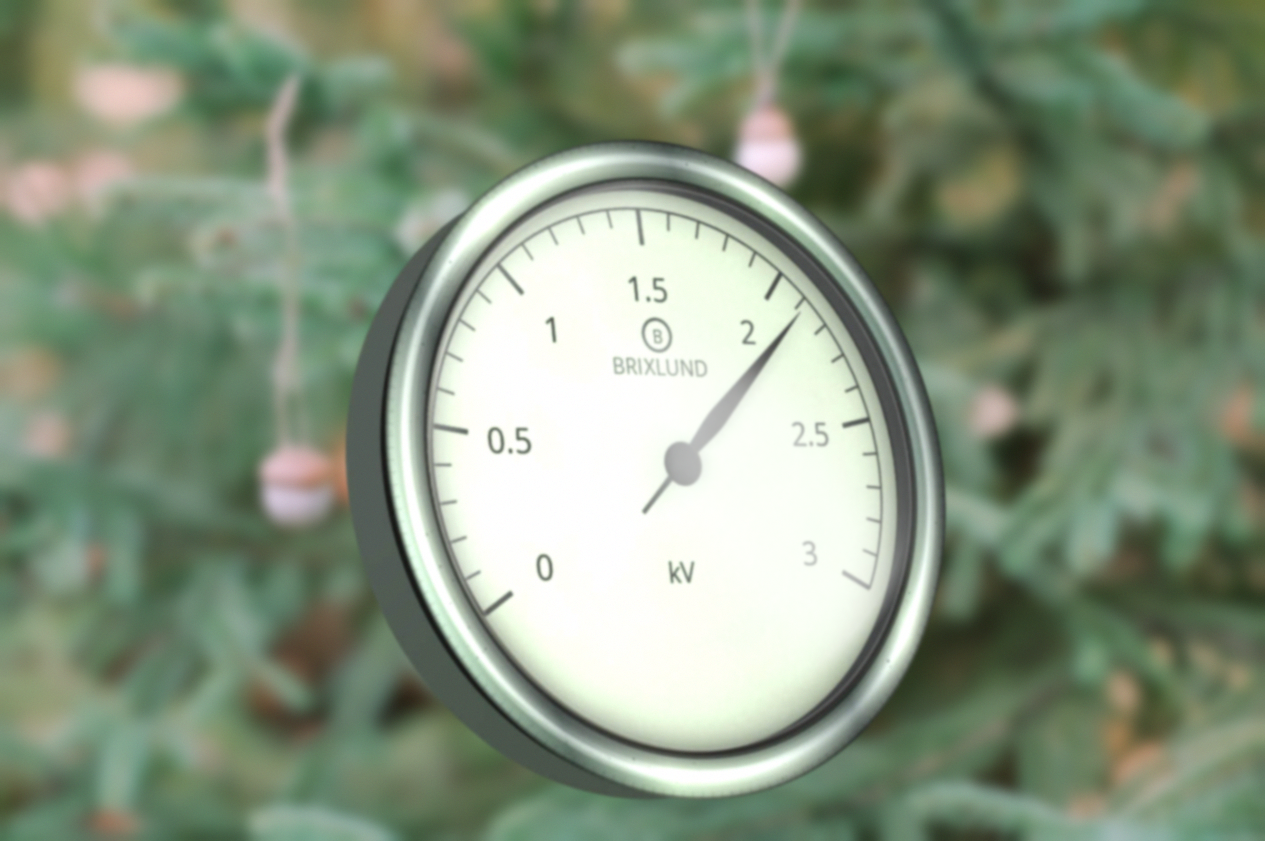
2.1 kV
